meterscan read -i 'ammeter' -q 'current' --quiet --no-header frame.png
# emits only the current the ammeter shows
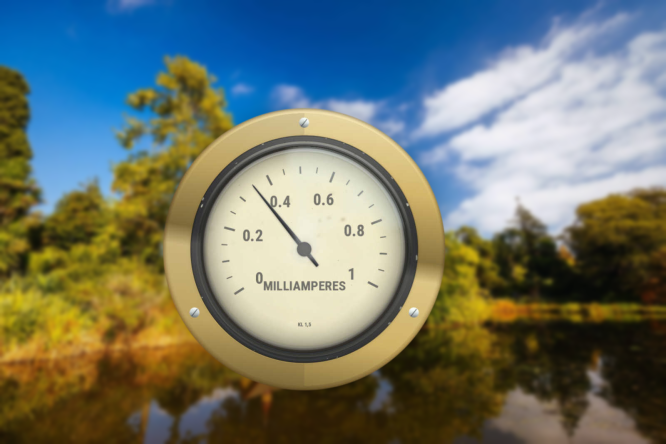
0.35 mA
